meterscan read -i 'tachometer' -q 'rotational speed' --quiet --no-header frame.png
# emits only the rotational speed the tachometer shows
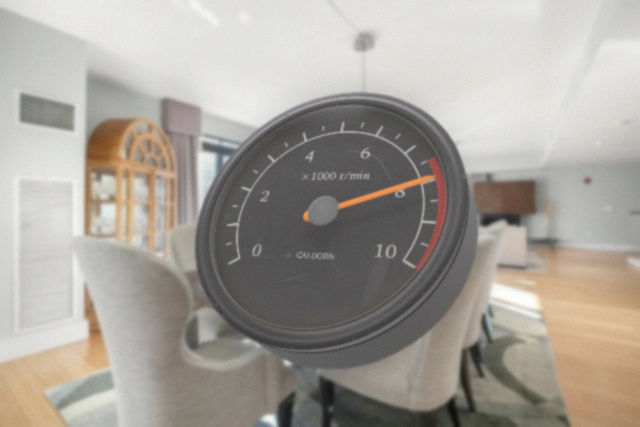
8000 rpm
